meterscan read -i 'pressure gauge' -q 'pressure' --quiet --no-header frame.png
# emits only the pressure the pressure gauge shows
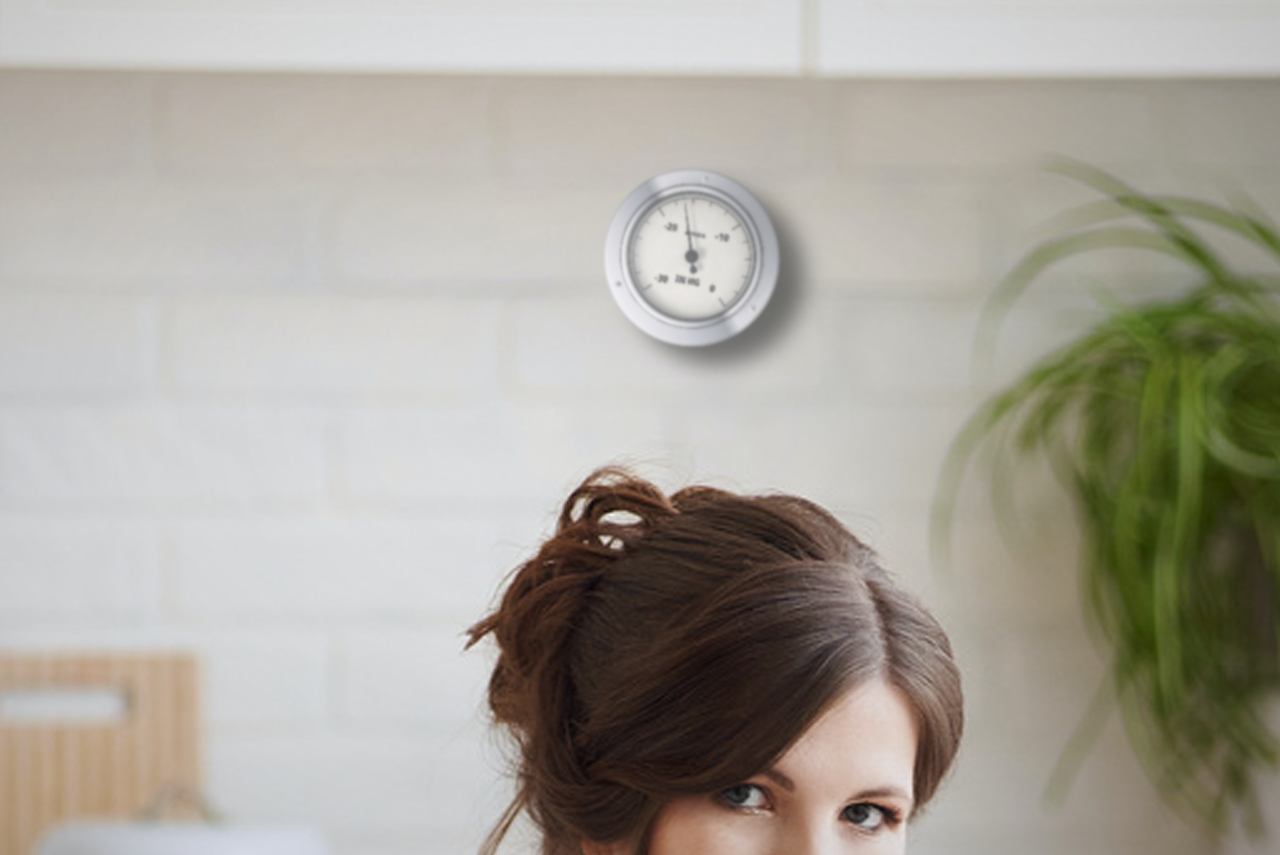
-17 inHg
